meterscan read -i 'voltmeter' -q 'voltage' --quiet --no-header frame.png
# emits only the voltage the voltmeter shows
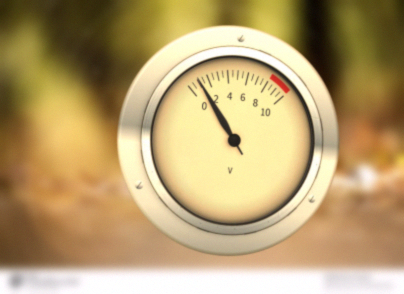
1 V
